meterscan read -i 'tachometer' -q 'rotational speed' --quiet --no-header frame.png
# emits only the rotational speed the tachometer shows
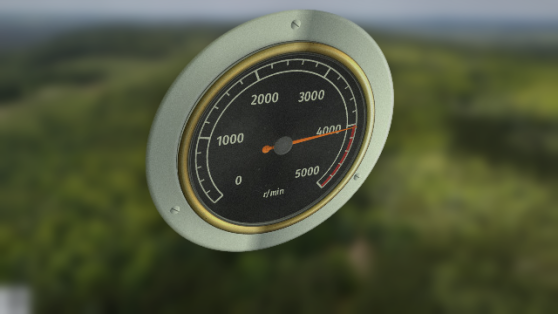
4000 rpm
